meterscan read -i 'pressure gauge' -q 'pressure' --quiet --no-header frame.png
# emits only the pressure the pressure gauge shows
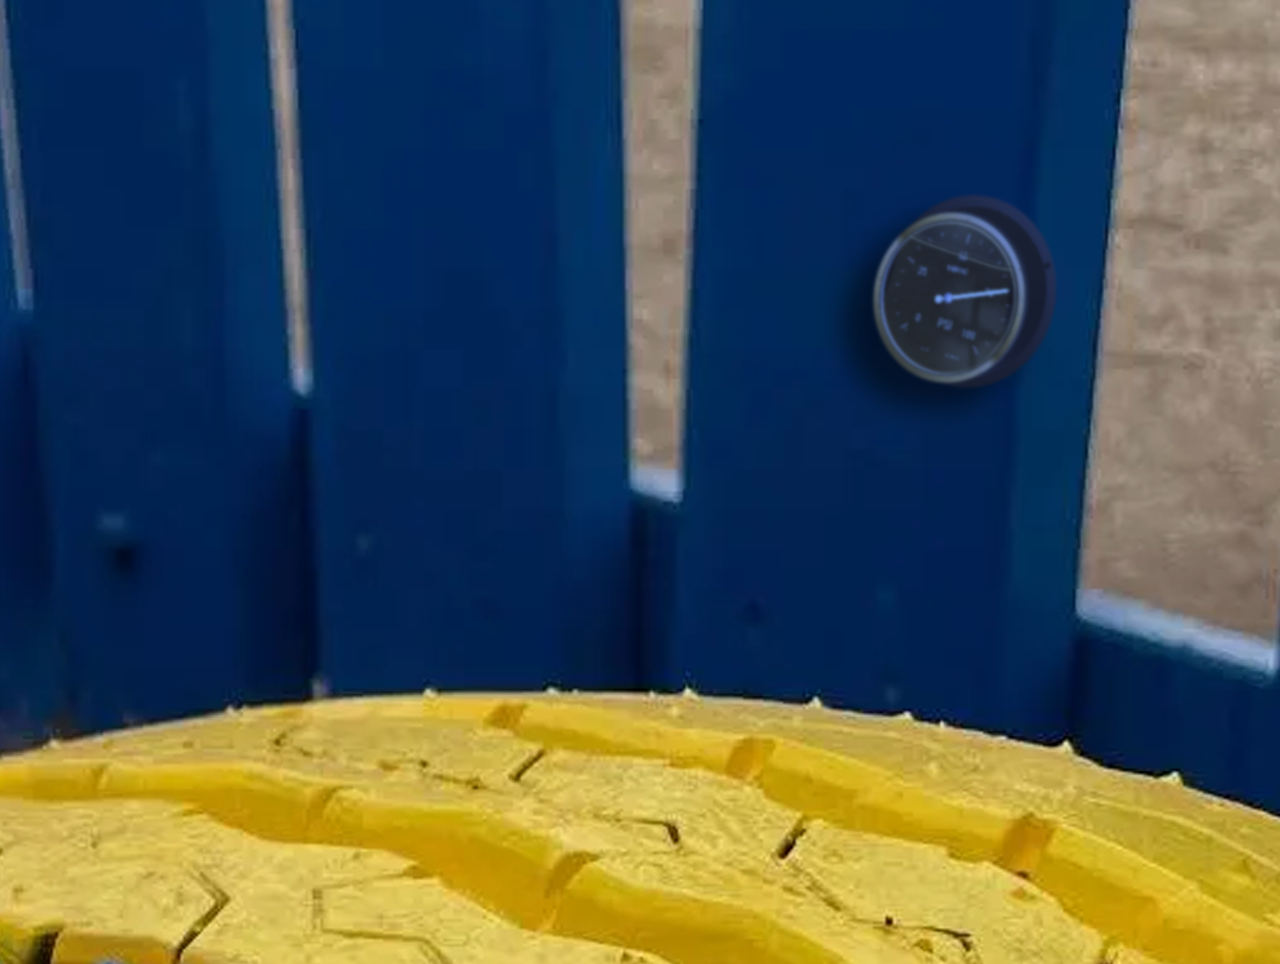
75 psi
